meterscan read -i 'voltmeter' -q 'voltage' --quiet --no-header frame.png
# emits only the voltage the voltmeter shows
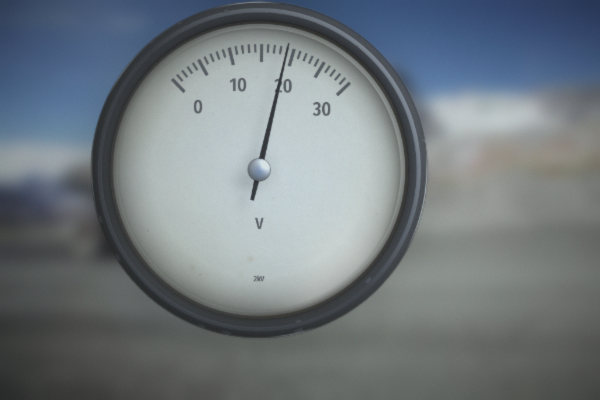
19 V
